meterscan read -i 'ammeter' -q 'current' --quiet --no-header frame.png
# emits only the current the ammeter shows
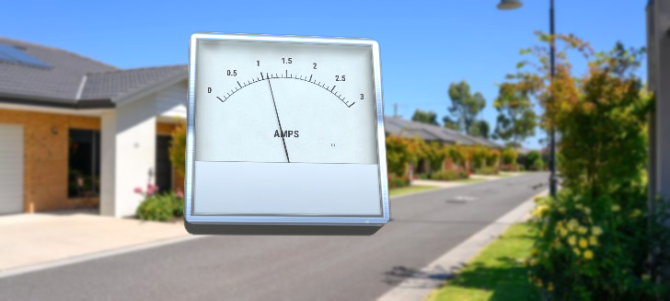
1.1 A
